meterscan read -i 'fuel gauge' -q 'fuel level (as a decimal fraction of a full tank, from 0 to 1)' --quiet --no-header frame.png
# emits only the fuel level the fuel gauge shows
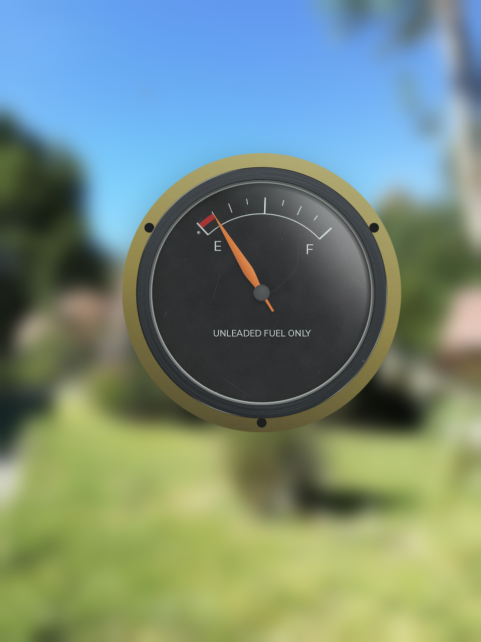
0.125
